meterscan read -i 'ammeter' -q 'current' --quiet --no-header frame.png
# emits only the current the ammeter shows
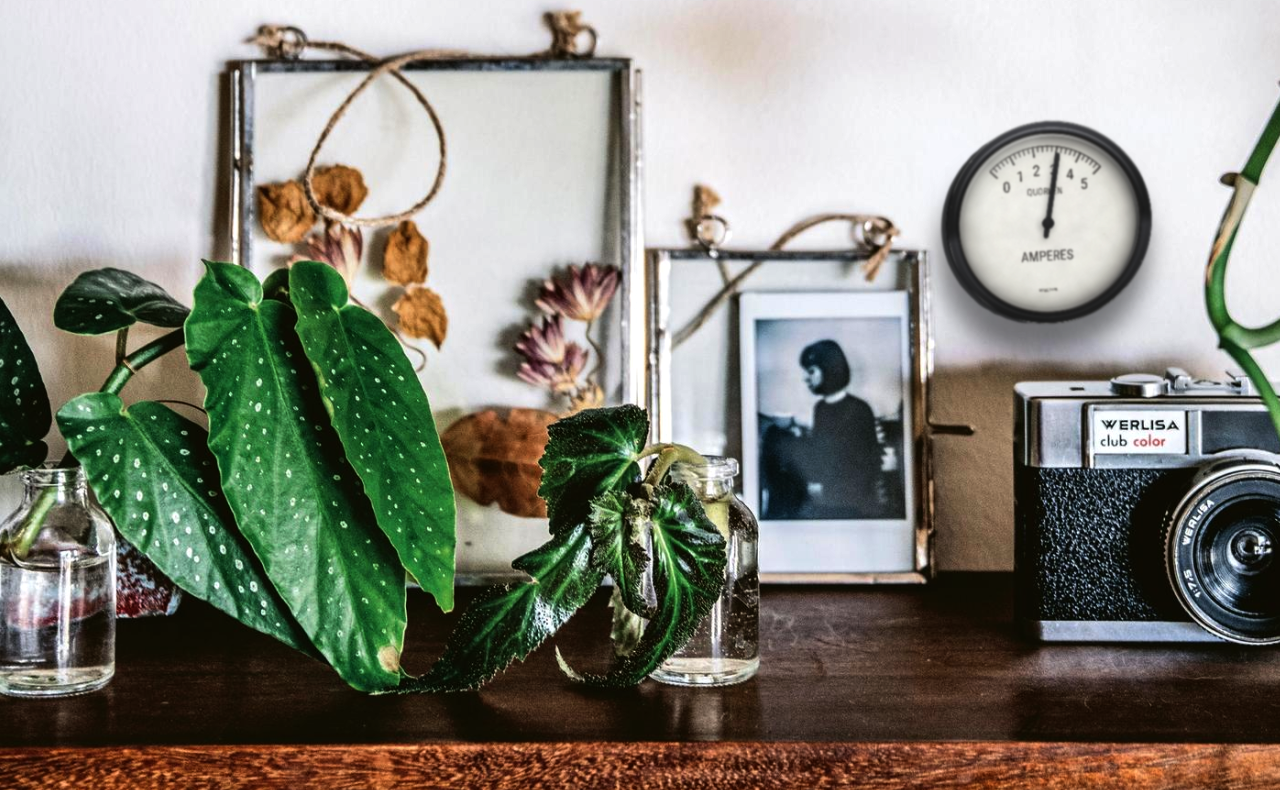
3 A
